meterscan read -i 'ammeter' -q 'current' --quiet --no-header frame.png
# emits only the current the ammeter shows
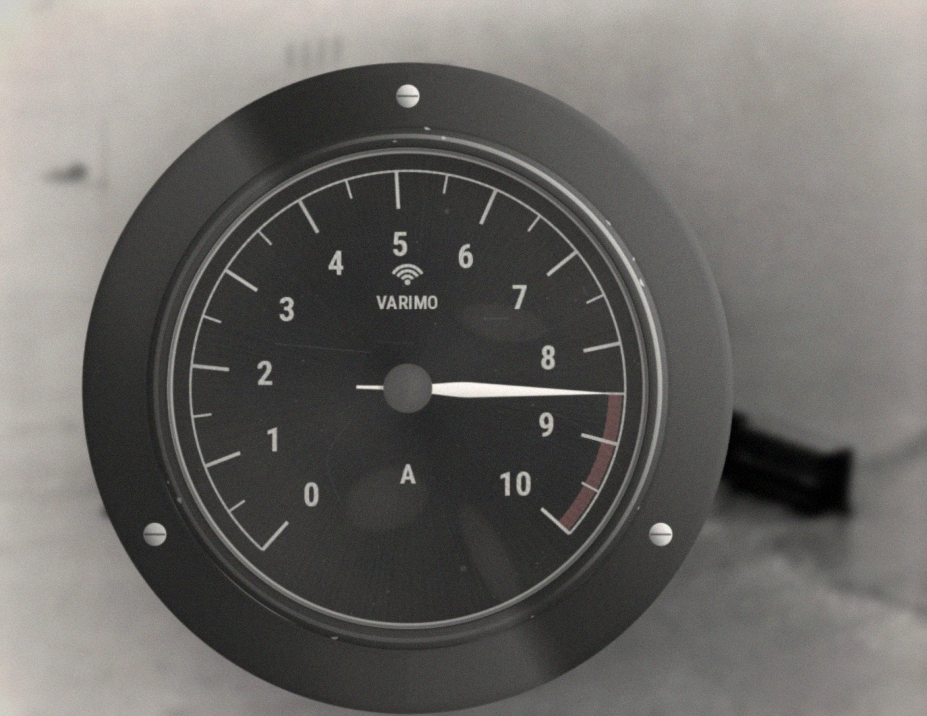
8.5 A
